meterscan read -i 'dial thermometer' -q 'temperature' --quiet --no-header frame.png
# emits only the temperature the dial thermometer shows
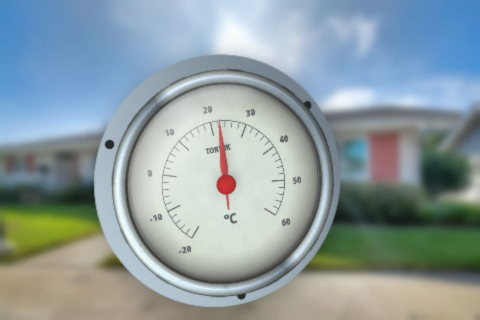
22 °C
